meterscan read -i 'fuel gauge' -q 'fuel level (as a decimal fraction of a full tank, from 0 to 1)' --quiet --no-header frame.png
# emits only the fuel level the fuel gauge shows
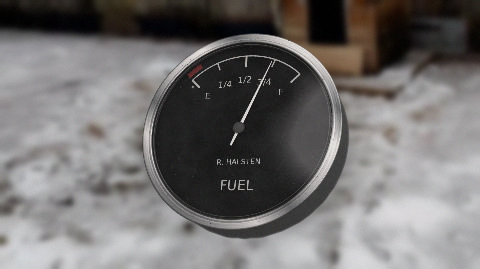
0.75
